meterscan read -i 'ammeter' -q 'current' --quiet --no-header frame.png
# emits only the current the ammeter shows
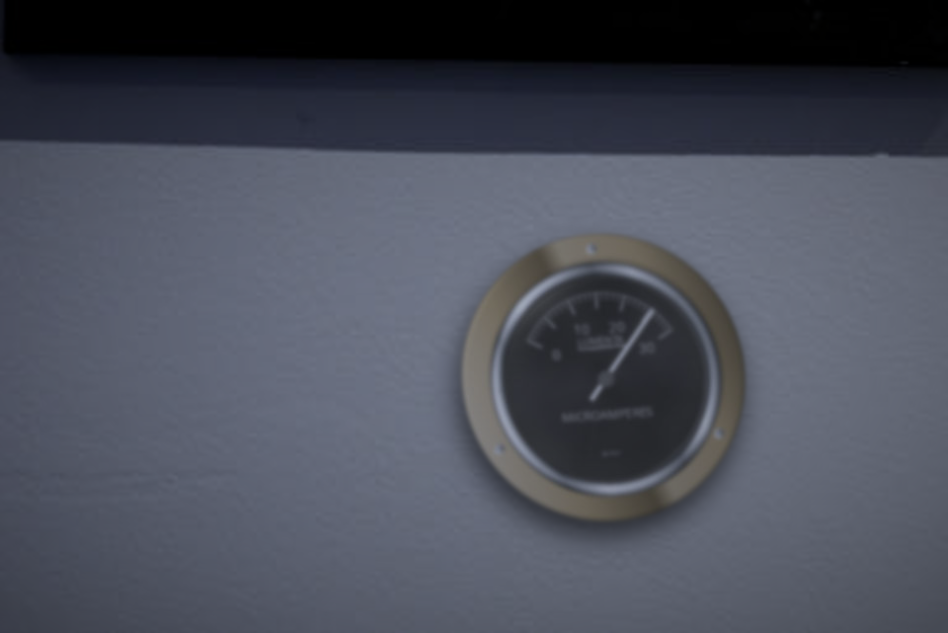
25 µA
